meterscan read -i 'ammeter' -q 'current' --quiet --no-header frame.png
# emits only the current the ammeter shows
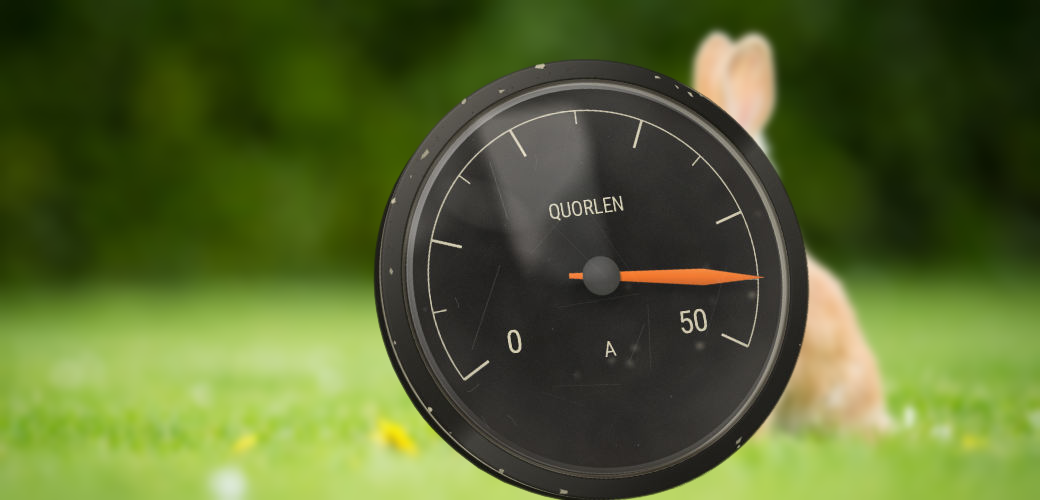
45 A
